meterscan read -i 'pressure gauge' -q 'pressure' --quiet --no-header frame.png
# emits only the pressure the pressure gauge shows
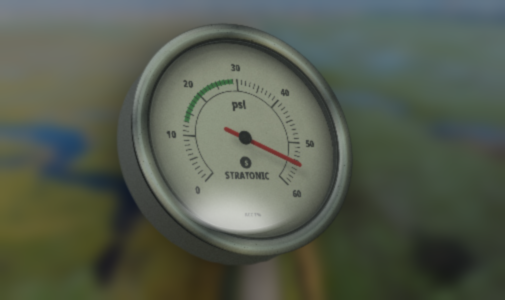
55 psi
